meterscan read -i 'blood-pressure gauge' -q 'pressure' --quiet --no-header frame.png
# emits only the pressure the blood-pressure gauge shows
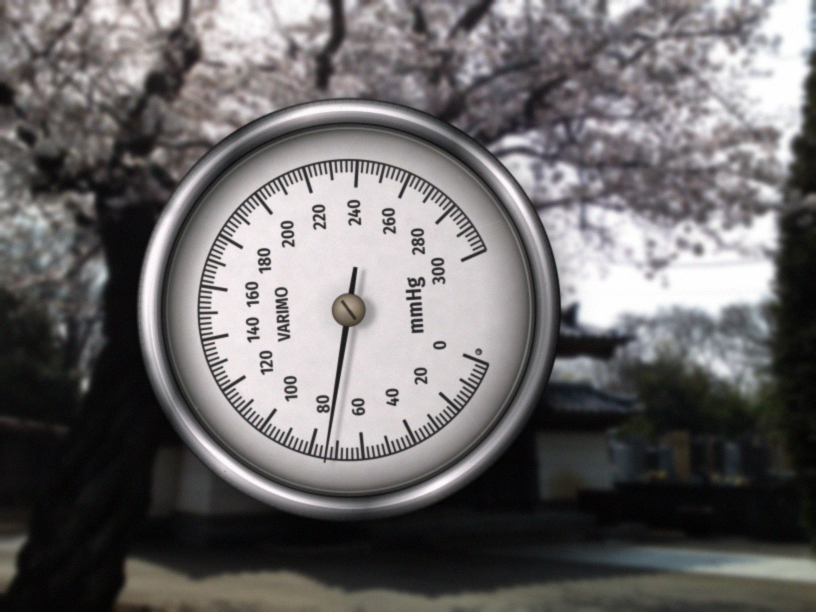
74 mmHg
